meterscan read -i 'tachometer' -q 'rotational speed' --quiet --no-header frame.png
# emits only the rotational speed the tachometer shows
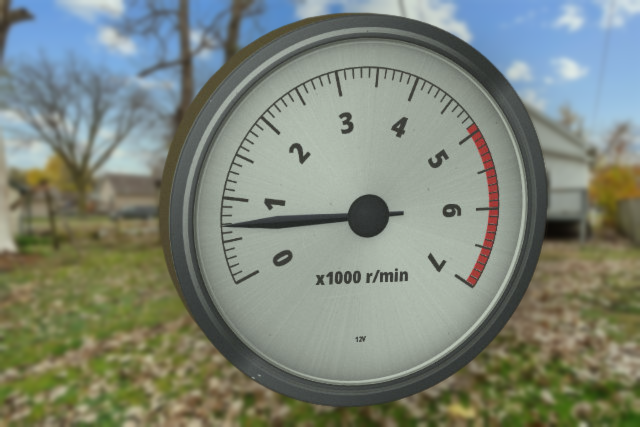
700 rpm
